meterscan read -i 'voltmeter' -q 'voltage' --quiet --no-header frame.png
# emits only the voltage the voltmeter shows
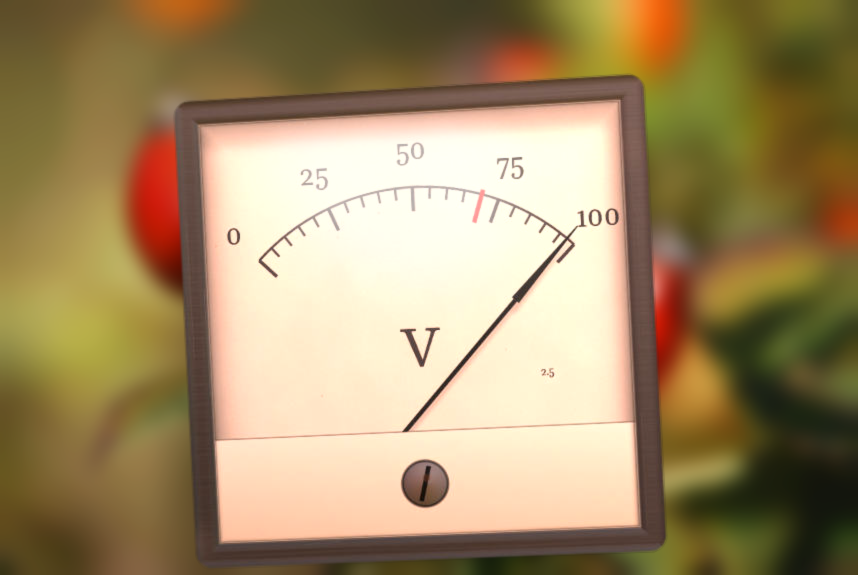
97.5 V
